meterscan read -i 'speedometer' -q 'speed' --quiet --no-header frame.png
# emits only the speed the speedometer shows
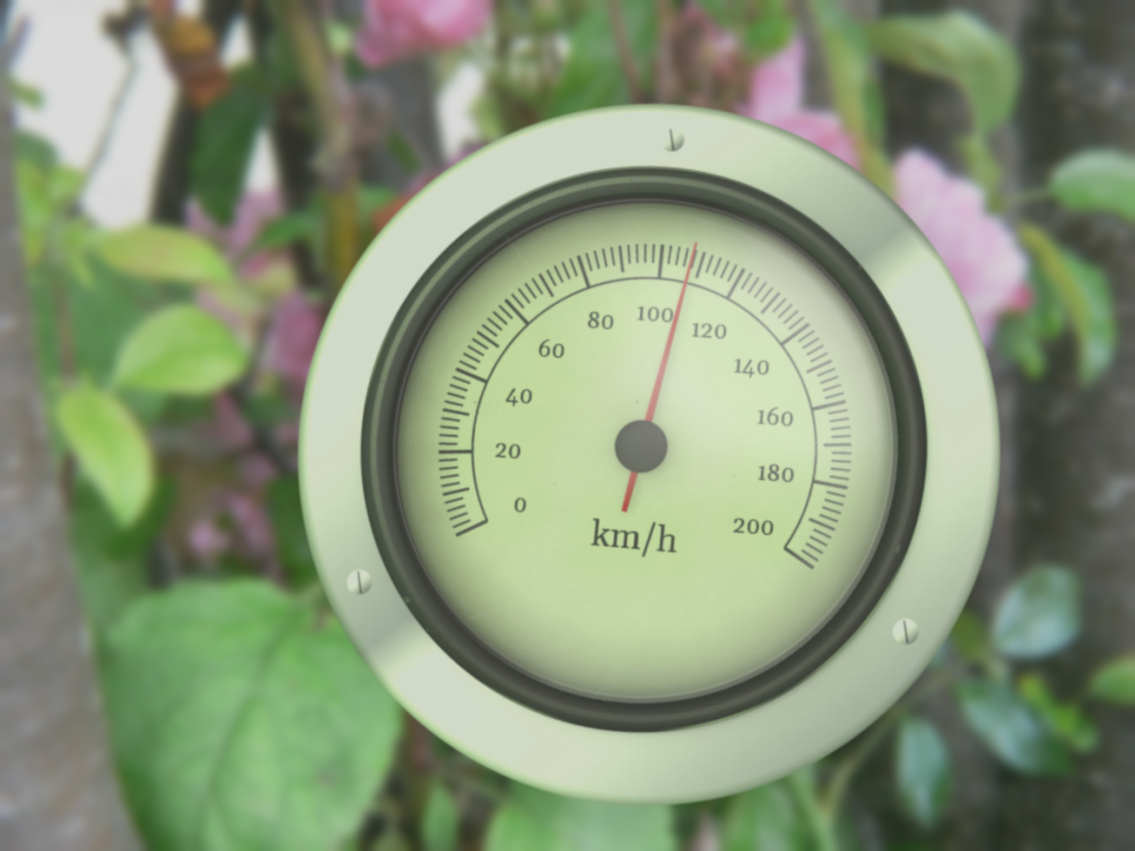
108 km/h
